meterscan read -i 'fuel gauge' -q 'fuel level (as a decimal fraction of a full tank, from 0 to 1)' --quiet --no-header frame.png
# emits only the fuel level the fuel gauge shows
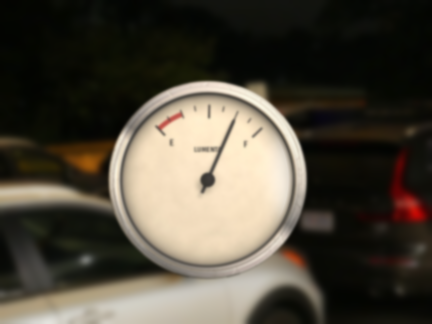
0.75
